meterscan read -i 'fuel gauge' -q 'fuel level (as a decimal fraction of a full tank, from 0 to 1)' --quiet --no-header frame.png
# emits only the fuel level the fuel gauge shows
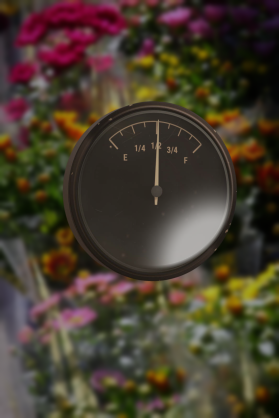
0.5
